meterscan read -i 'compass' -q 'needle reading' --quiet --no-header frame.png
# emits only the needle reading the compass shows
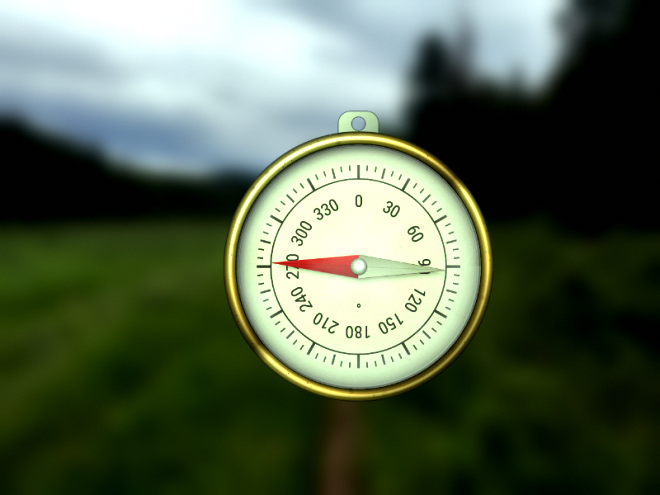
272.5 °
